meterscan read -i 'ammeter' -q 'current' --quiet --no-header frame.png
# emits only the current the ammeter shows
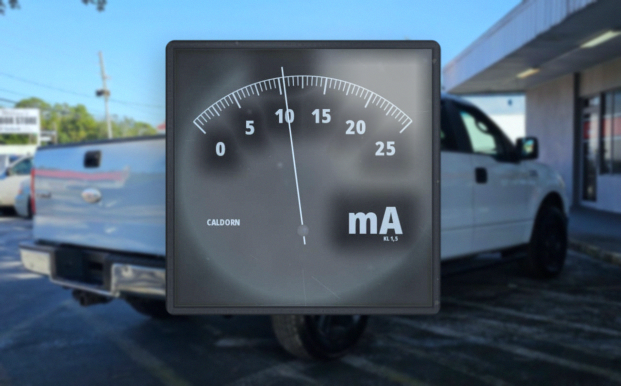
10.5 mA
